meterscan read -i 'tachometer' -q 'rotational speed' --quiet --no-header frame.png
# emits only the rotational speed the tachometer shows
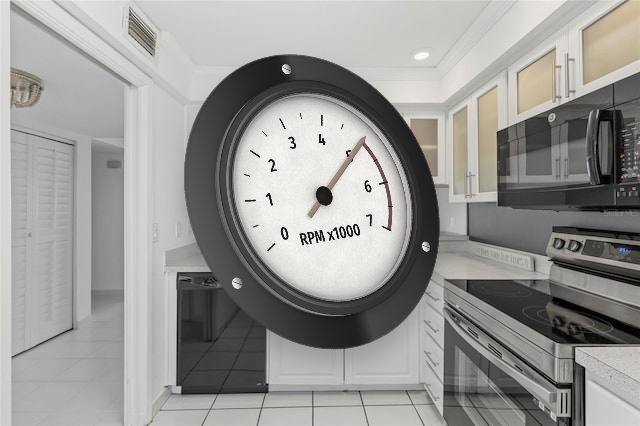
5000 rpm
